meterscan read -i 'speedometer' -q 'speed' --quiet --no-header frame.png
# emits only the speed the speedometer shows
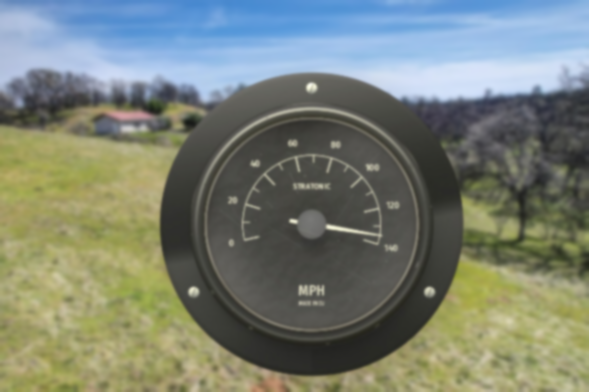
135 mph
